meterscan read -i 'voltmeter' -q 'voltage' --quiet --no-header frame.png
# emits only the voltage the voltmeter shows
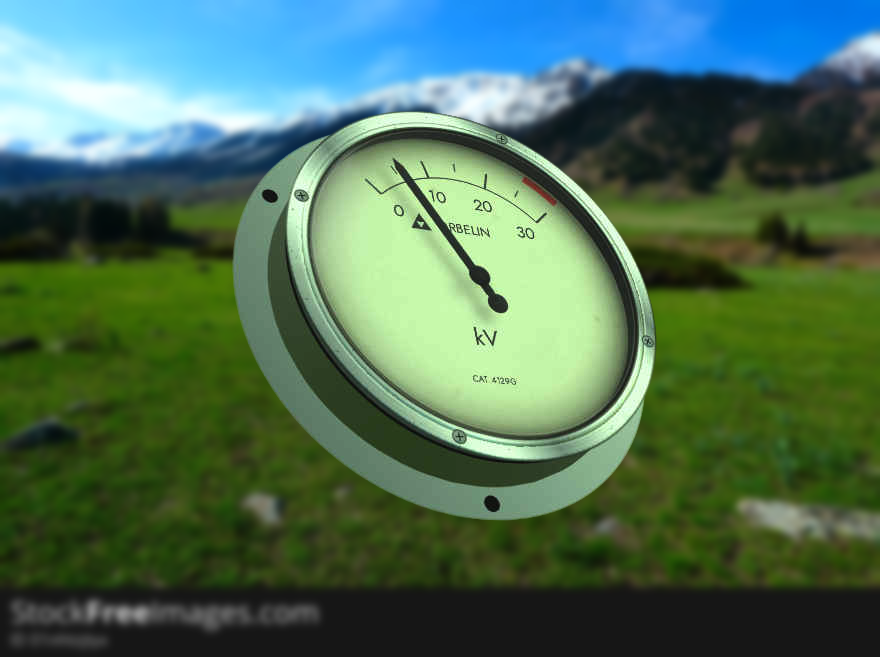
5 kV
